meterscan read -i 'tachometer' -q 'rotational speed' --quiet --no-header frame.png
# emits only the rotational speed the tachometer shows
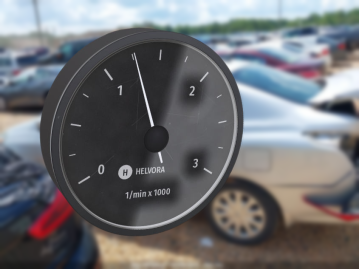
1250 rpm
